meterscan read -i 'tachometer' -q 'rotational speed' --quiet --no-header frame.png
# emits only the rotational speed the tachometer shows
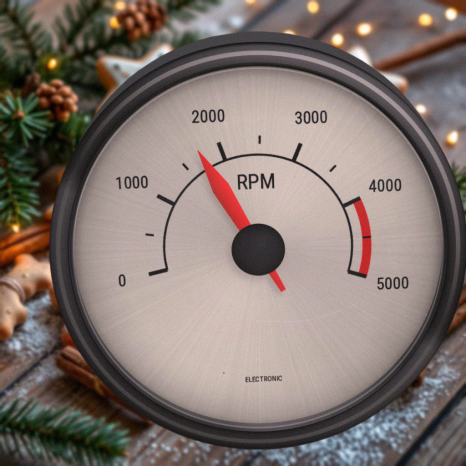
1750 rpm
